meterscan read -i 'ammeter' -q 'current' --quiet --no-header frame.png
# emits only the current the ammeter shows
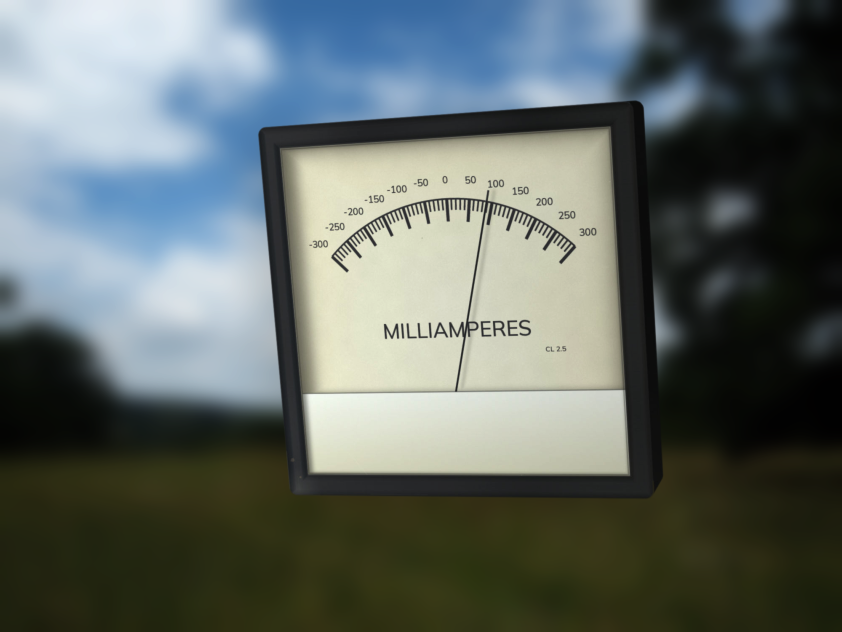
90 mA
